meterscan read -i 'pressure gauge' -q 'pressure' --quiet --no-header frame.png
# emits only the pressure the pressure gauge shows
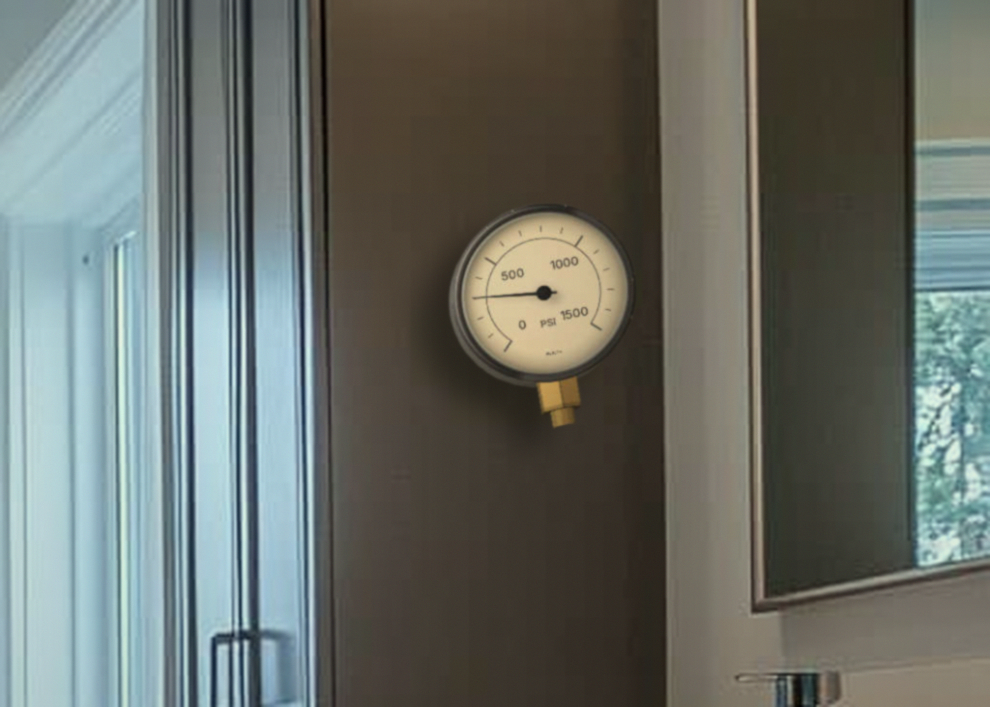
300 psi
